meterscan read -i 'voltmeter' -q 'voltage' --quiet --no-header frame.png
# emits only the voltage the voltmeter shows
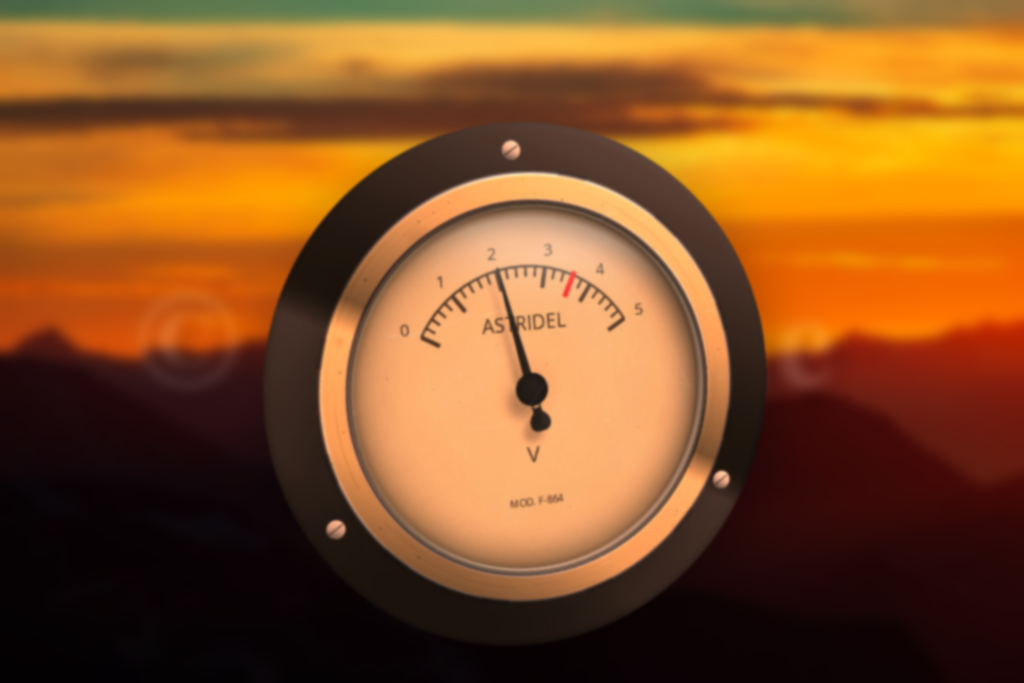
2 V
